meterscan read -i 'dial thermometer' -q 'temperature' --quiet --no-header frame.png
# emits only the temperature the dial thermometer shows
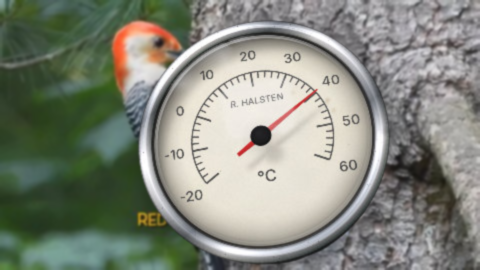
40 °C
